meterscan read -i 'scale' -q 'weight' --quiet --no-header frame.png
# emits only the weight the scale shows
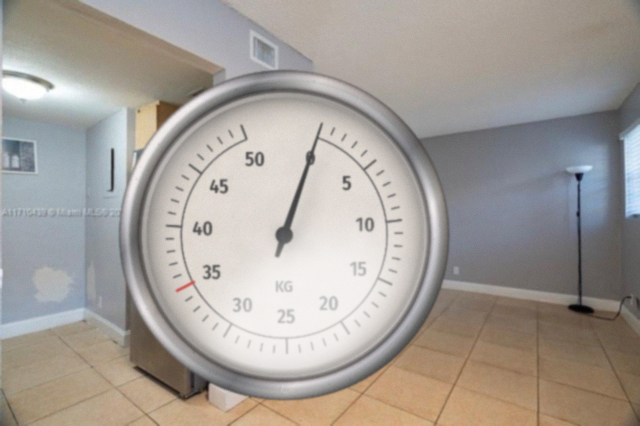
0 kg
